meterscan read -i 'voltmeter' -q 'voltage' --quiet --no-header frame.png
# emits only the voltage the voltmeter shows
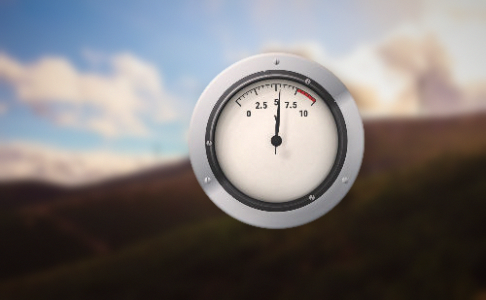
5.5 V
